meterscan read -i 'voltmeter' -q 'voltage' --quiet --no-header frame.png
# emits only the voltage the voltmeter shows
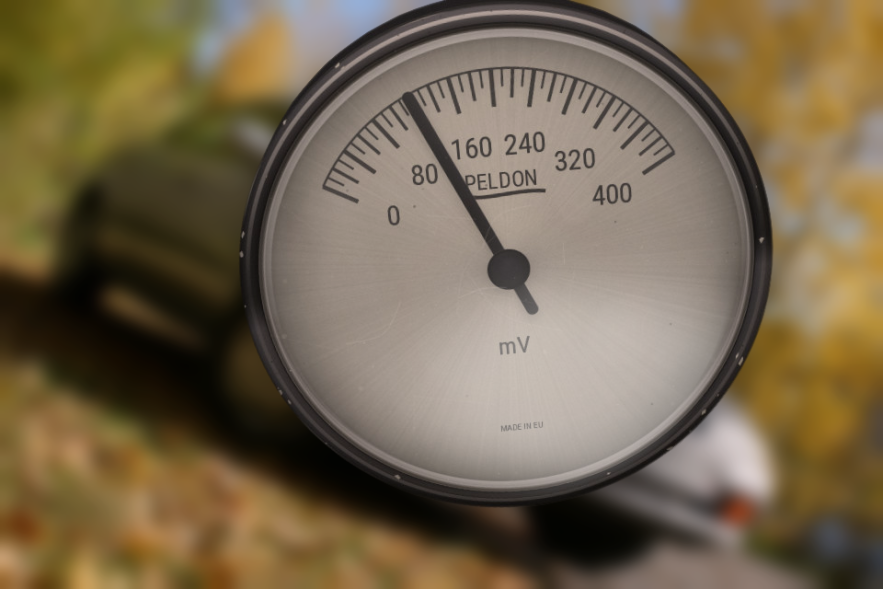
120 mV
